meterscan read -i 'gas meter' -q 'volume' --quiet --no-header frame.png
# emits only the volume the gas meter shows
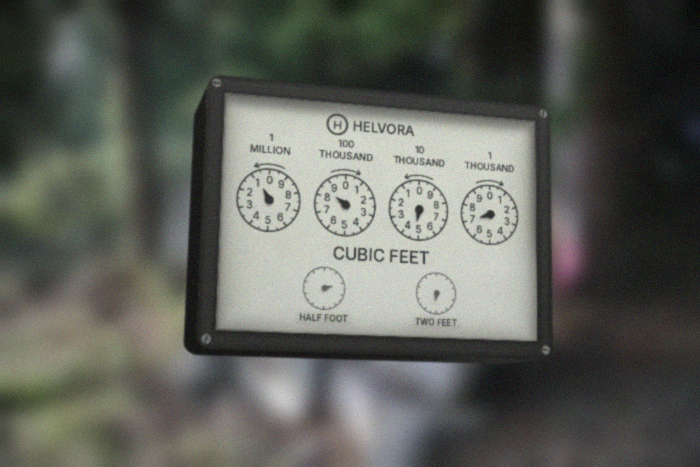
84700 ft³
